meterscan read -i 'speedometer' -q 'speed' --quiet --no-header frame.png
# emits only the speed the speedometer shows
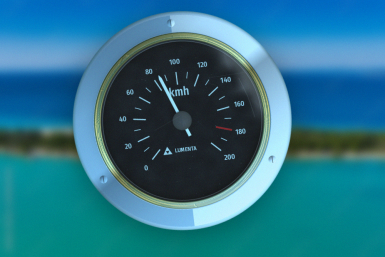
85 km/h
